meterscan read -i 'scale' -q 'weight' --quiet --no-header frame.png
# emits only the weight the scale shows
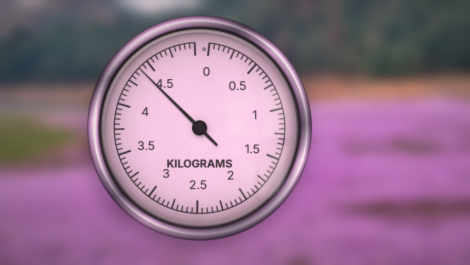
4.4 kg
